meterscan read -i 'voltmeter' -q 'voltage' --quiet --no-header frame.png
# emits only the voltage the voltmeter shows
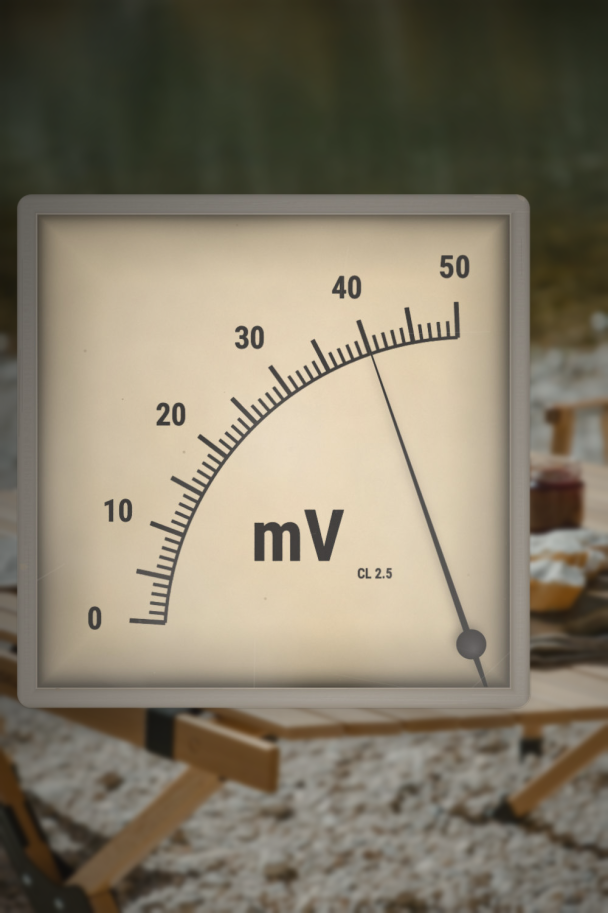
40 mV
